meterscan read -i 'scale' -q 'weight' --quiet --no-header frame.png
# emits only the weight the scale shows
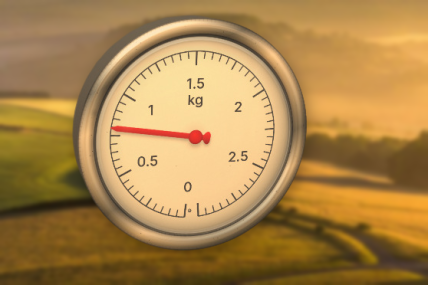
0.8 kg
